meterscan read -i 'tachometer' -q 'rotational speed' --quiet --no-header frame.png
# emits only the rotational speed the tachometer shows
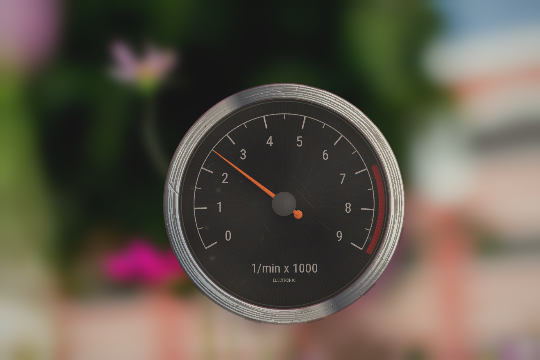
2500 rpm
